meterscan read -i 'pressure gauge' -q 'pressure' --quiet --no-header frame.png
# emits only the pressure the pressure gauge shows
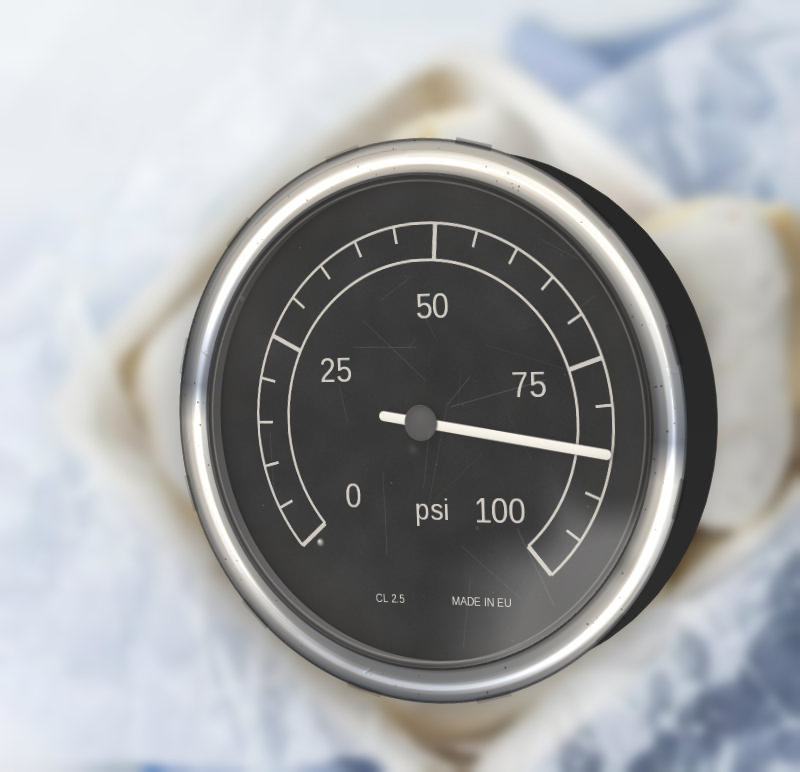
85 psi
